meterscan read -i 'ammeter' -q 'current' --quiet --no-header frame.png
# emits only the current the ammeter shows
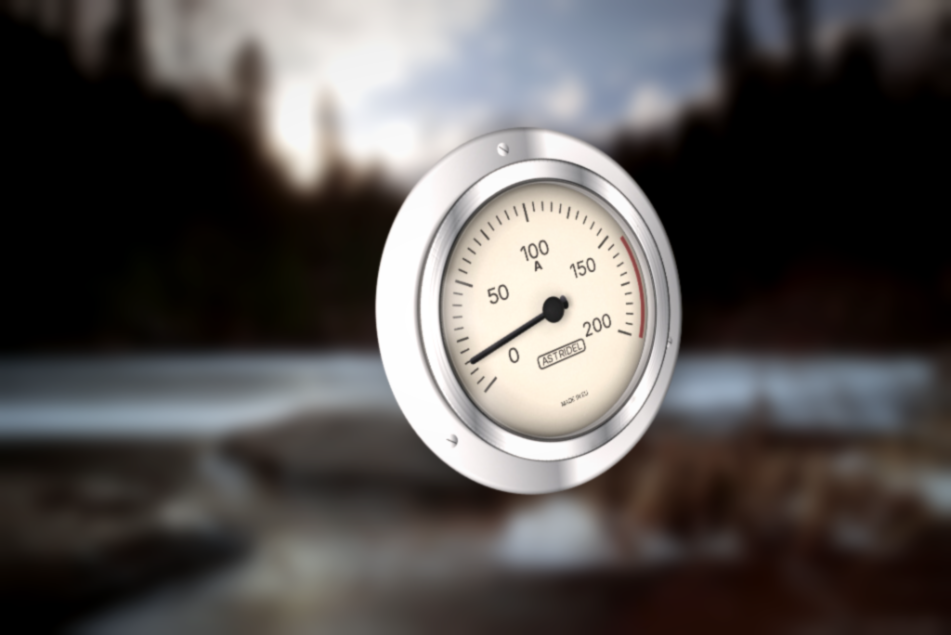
15 A
